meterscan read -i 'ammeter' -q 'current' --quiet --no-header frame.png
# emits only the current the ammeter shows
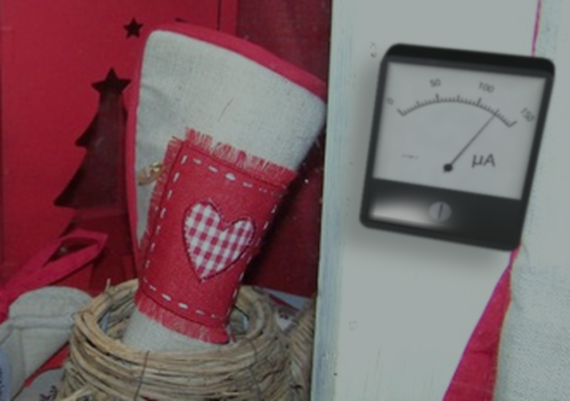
125 µA
